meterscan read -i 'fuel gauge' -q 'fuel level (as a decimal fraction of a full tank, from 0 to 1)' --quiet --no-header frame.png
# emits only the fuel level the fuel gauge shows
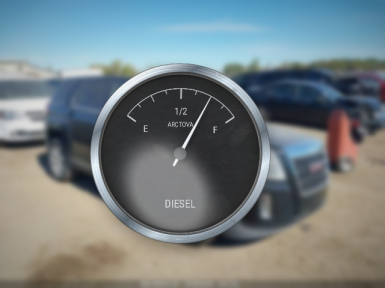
0.75
